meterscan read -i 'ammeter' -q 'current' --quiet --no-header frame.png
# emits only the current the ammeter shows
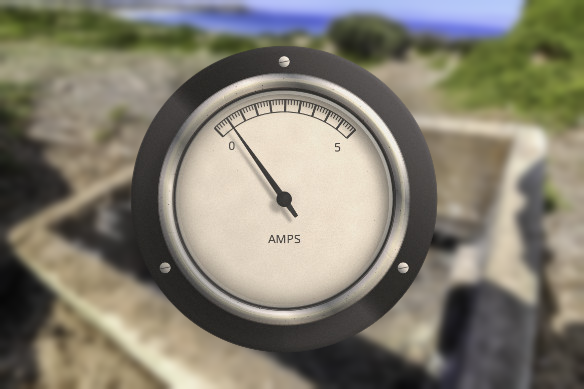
0.5 A
